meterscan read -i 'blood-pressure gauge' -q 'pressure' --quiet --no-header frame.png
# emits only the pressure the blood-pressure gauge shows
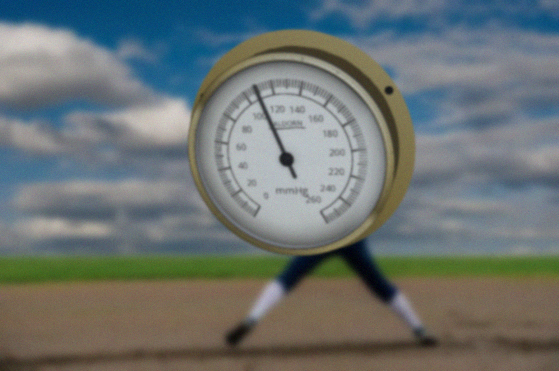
110 mmHg
